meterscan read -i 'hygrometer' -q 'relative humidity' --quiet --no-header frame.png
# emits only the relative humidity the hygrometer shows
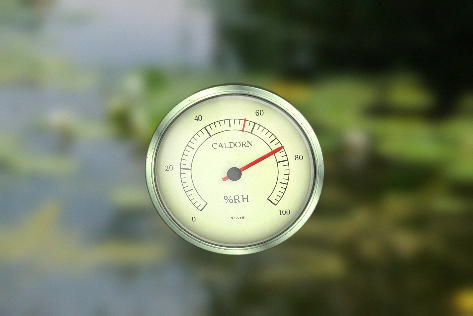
74 %
